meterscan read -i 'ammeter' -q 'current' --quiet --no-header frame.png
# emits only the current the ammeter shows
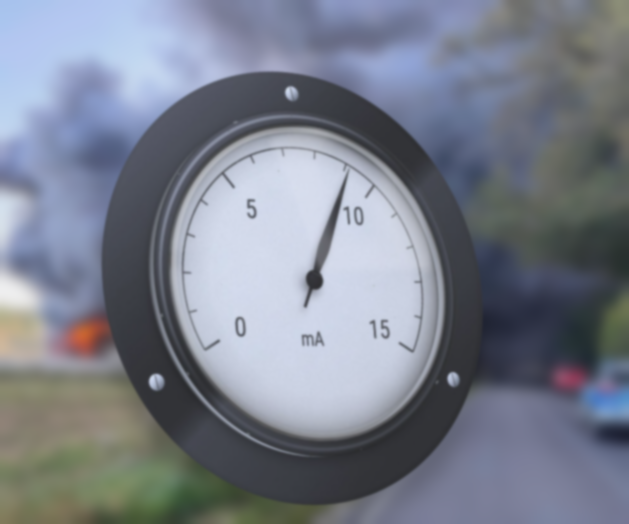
9 mA
